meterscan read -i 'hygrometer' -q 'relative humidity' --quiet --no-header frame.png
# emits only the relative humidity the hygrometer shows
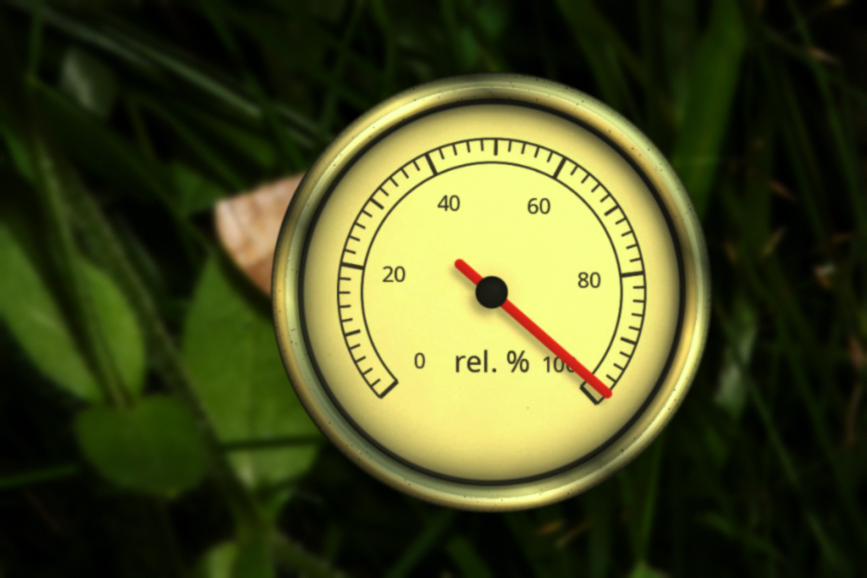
98 %
